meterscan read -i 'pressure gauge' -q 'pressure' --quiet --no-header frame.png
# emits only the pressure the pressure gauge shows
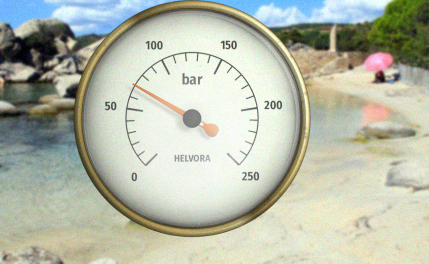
70 bar
